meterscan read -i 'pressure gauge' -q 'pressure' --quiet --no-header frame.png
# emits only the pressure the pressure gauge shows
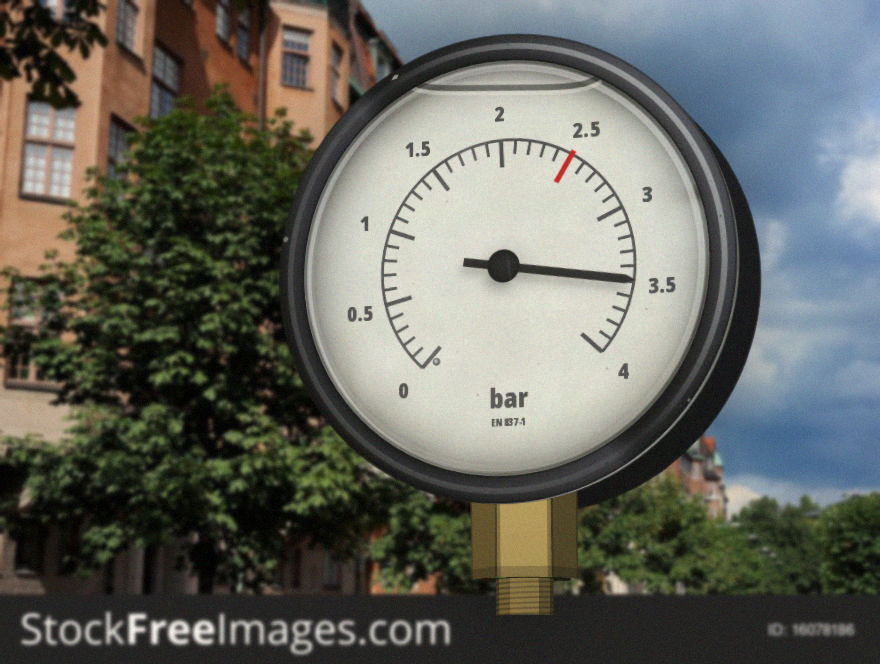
3.5 bar
